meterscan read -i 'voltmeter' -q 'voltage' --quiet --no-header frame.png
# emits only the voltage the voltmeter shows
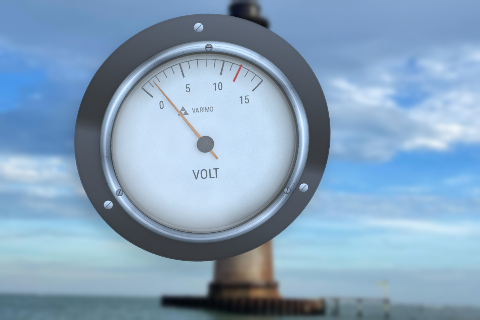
1.5 V
